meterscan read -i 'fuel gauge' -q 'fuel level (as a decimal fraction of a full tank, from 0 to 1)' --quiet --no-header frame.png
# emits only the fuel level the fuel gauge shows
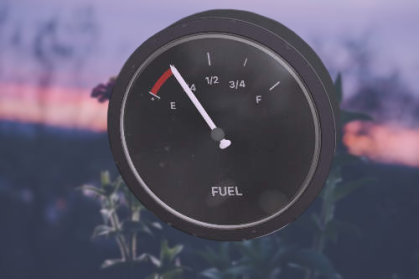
0.25
